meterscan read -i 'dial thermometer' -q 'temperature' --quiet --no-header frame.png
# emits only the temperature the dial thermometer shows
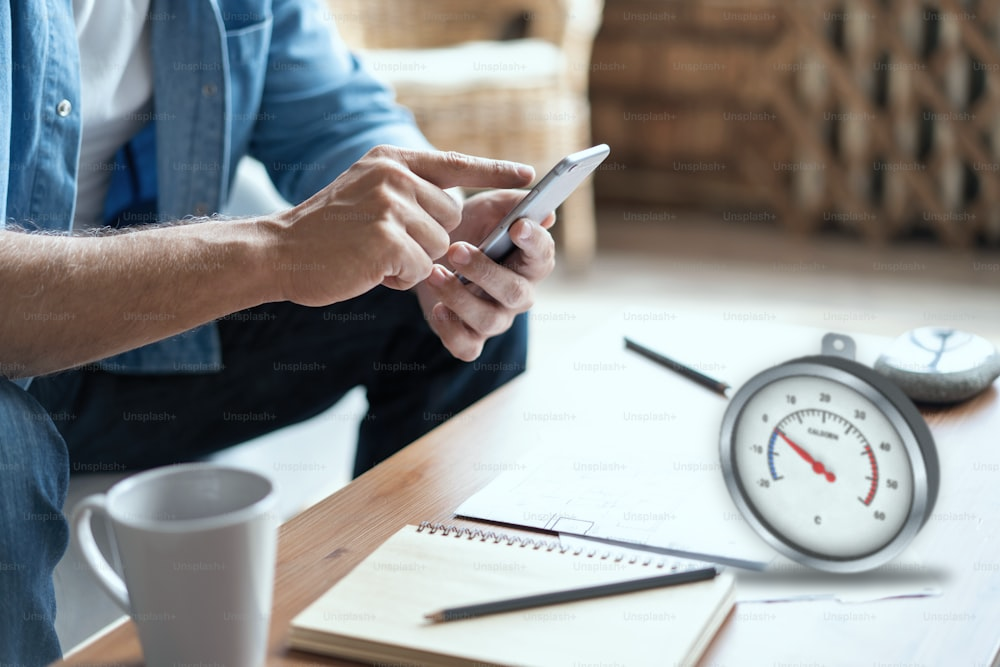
0 °C
